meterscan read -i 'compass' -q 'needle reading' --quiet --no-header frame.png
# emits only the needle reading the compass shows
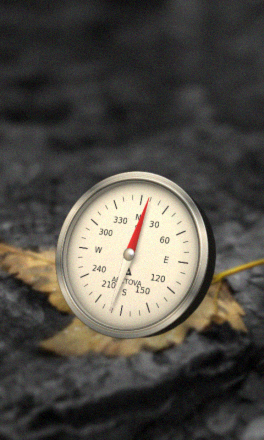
10 °
